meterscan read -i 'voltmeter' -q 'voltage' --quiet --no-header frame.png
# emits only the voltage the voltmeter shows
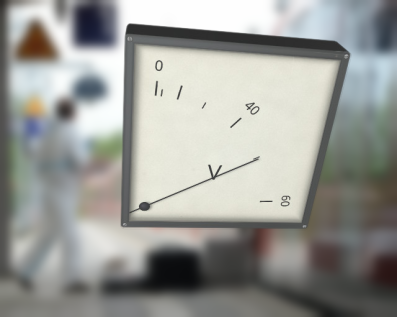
50 V
